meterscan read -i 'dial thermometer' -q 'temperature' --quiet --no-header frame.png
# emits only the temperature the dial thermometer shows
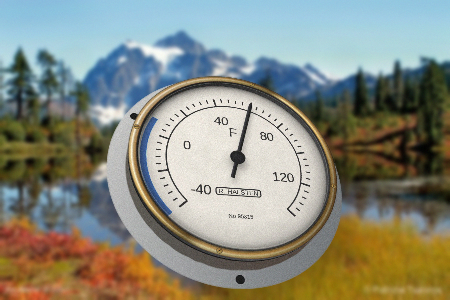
60 °F
